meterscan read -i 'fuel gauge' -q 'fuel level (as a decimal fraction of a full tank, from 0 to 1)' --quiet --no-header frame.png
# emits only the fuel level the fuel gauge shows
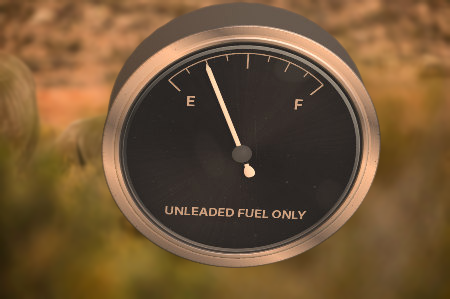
0.25
